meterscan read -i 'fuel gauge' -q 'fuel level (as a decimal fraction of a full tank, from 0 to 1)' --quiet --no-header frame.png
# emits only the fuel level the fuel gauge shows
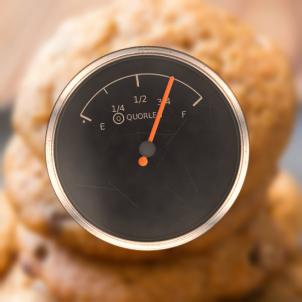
0.75
